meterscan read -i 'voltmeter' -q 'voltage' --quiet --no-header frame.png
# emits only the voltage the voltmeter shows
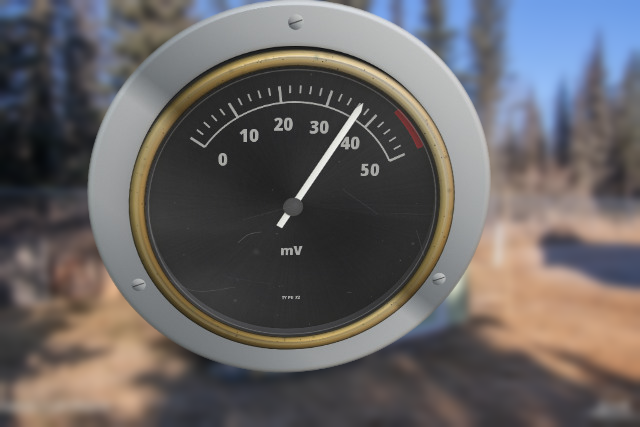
36 mV
